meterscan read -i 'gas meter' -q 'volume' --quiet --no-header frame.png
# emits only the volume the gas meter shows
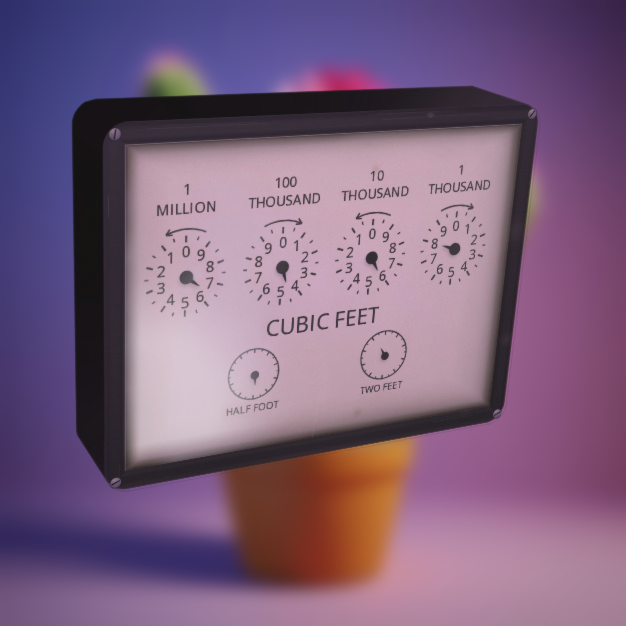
645800 ft³
